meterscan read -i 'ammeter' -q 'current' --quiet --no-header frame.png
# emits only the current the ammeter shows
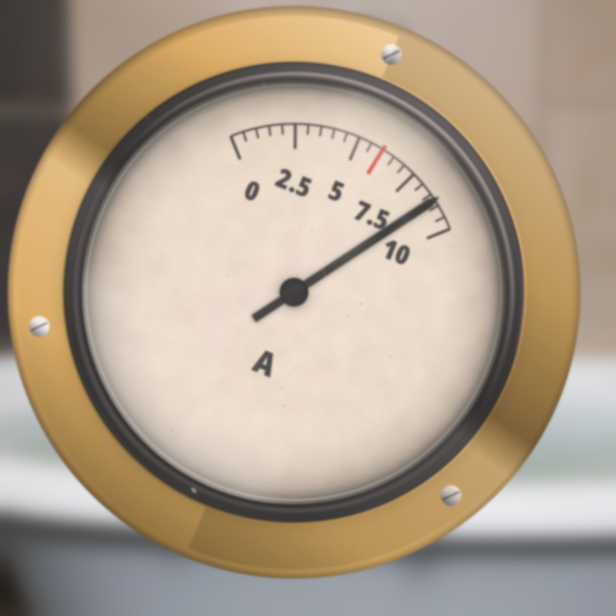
8.75 A
